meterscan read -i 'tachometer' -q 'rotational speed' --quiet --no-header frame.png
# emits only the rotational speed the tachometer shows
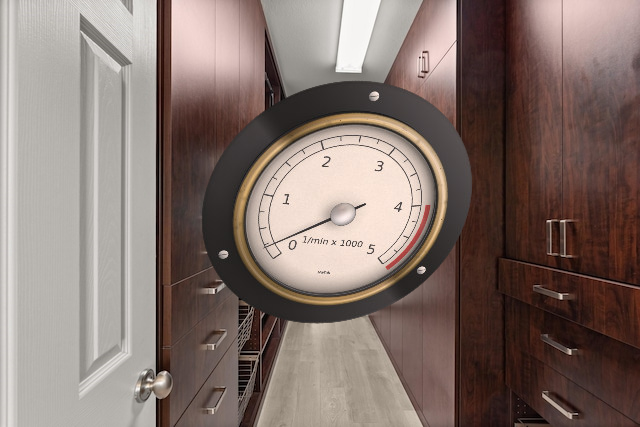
250 rpm
